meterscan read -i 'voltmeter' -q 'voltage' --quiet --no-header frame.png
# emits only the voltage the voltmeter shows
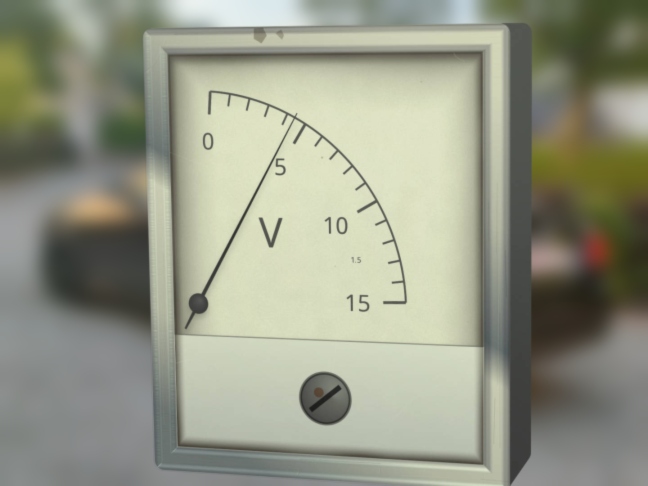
4.5 V
